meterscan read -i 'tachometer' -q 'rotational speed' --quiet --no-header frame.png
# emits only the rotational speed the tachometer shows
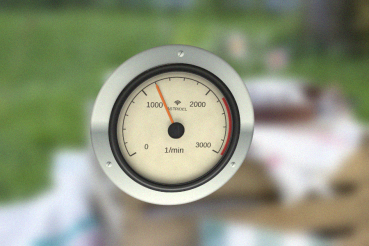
1200 rpm
